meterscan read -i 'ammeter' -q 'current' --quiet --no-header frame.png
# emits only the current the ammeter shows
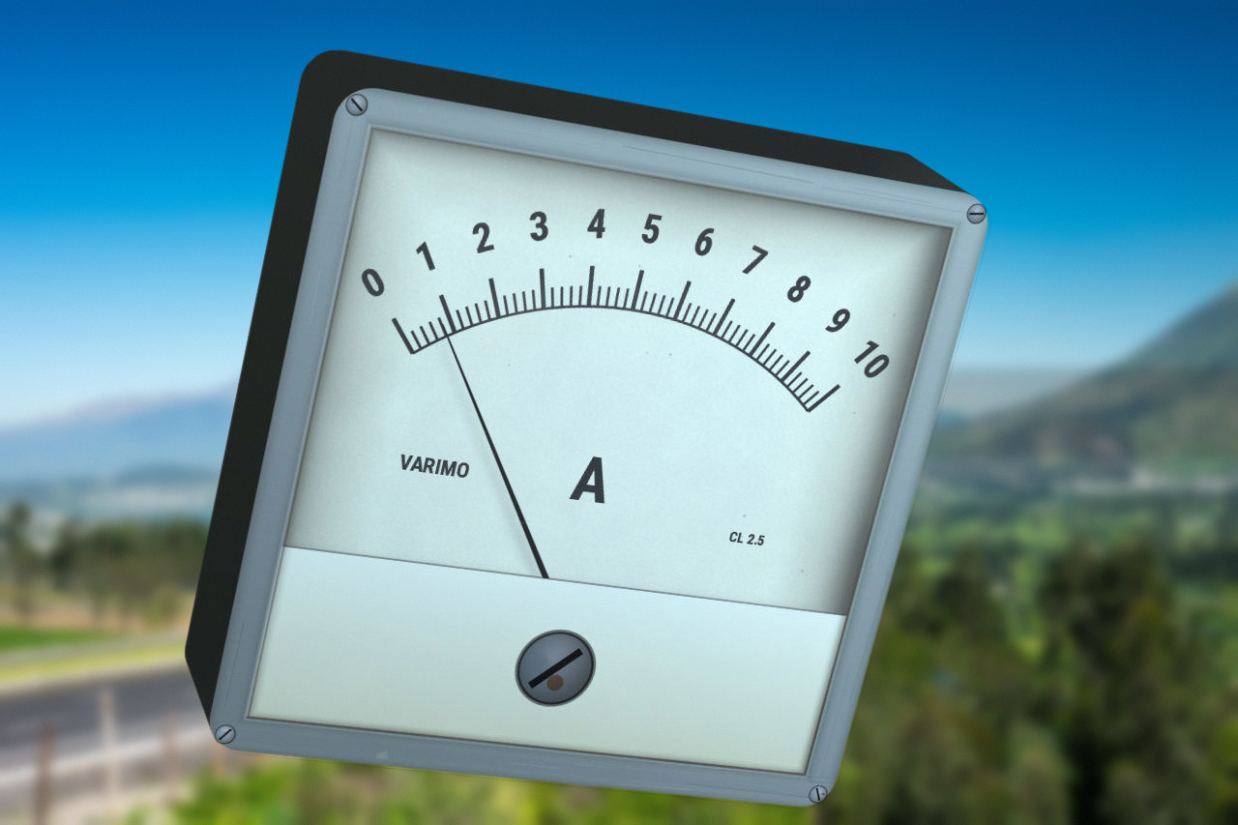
0.8 A
